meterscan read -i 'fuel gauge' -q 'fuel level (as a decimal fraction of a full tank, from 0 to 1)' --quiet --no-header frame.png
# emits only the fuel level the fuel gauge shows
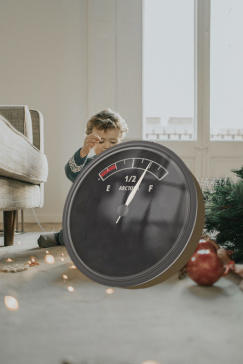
0.75
